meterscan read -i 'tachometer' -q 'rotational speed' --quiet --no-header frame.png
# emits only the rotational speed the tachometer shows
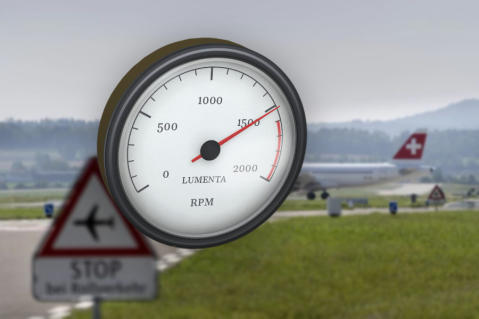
1500 rpm
